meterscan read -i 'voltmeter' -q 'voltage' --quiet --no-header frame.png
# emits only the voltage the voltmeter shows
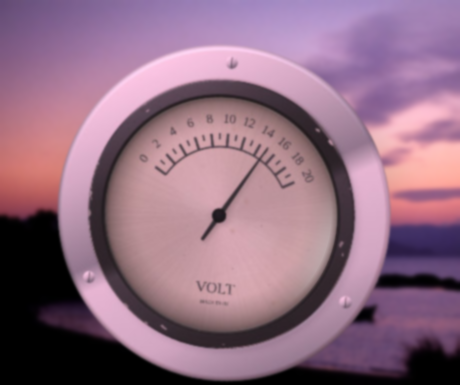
15 V
